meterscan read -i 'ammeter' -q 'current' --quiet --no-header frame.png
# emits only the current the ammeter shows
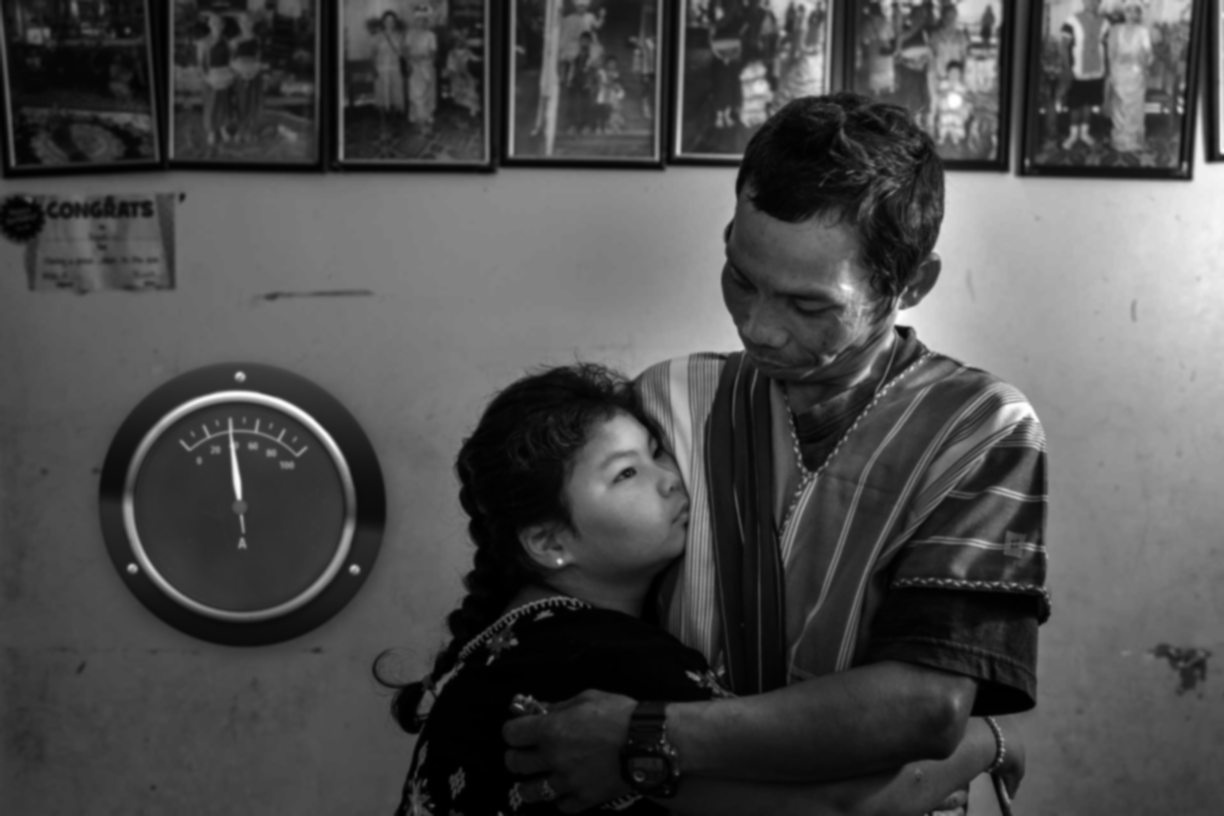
40 A
